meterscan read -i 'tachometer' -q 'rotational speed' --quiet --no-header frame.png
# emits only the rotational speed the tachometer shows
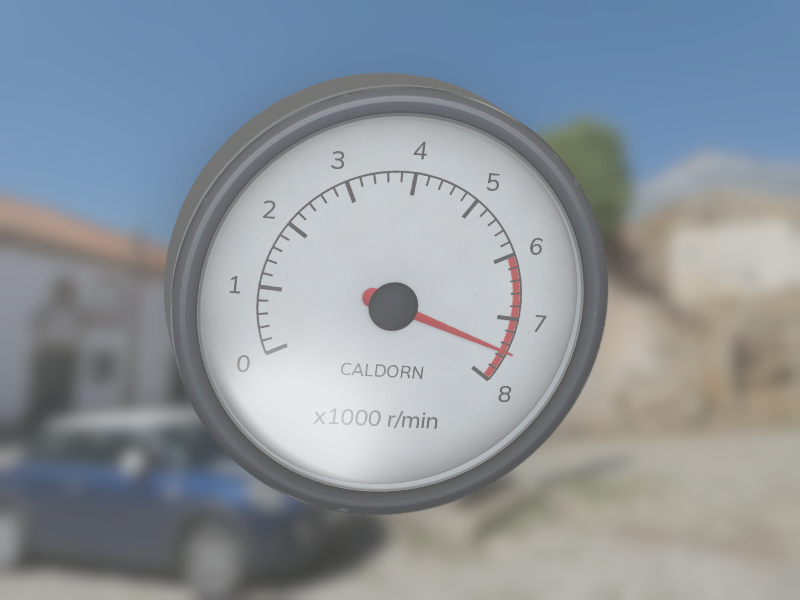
7500 rpm
